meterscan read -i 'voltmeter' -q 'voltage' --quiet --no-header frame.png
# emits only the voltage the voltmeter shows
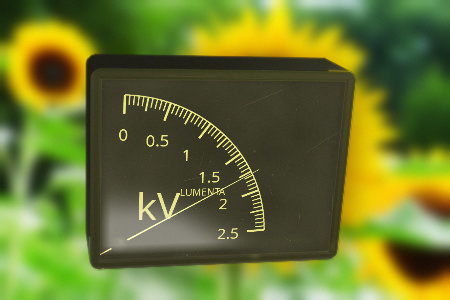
1.75 kV
